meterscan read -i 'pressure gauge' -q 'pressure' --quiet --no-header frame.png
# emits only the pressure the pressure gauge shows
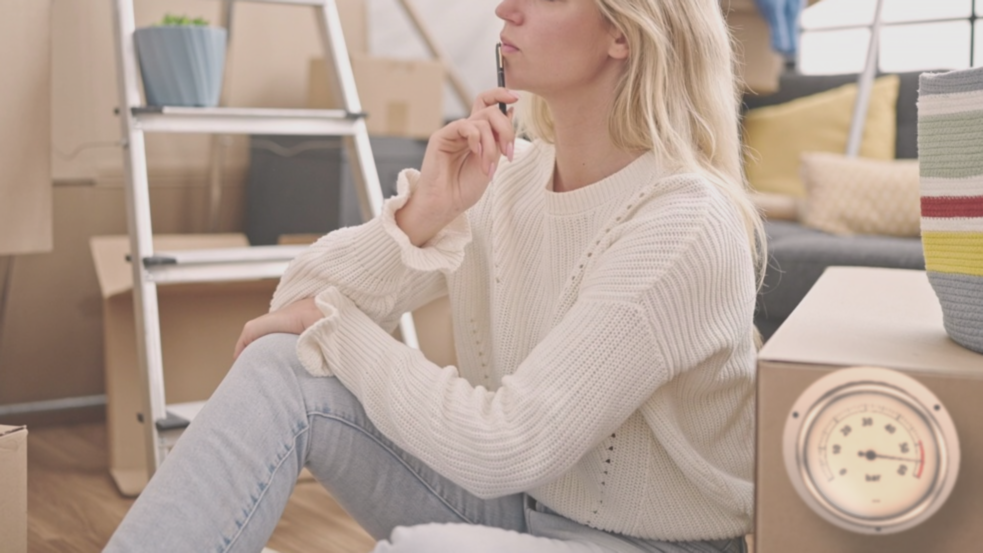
55 bar
